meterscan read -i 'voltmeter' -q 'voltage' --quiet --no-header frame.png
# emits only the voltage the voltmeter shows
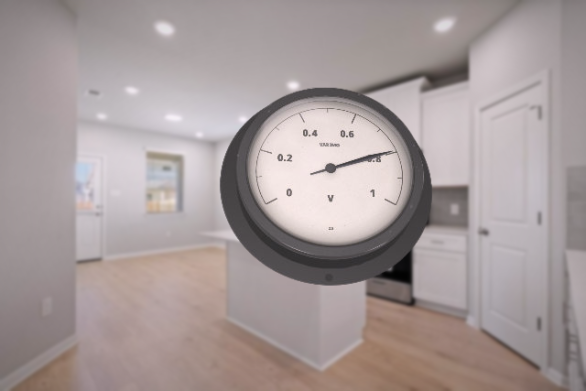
0.8 V
